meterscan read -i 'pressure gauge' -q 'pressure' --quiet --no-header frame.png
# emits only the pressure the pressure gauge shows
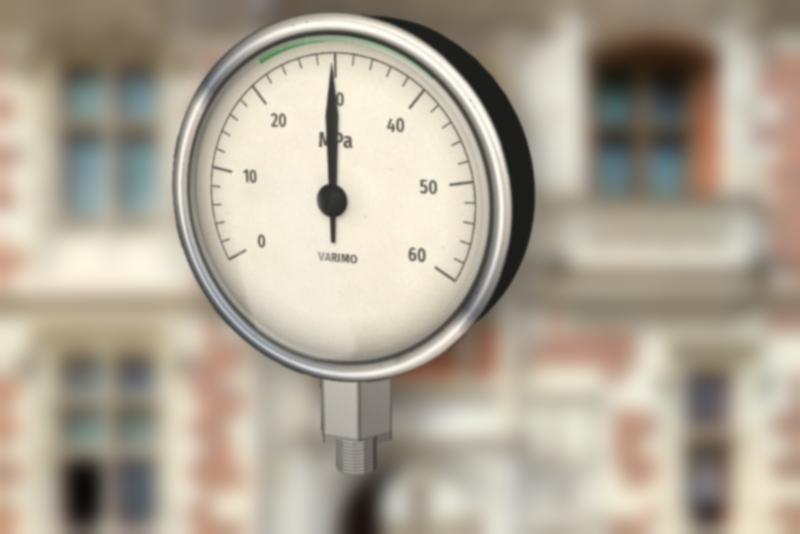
30 MPa
